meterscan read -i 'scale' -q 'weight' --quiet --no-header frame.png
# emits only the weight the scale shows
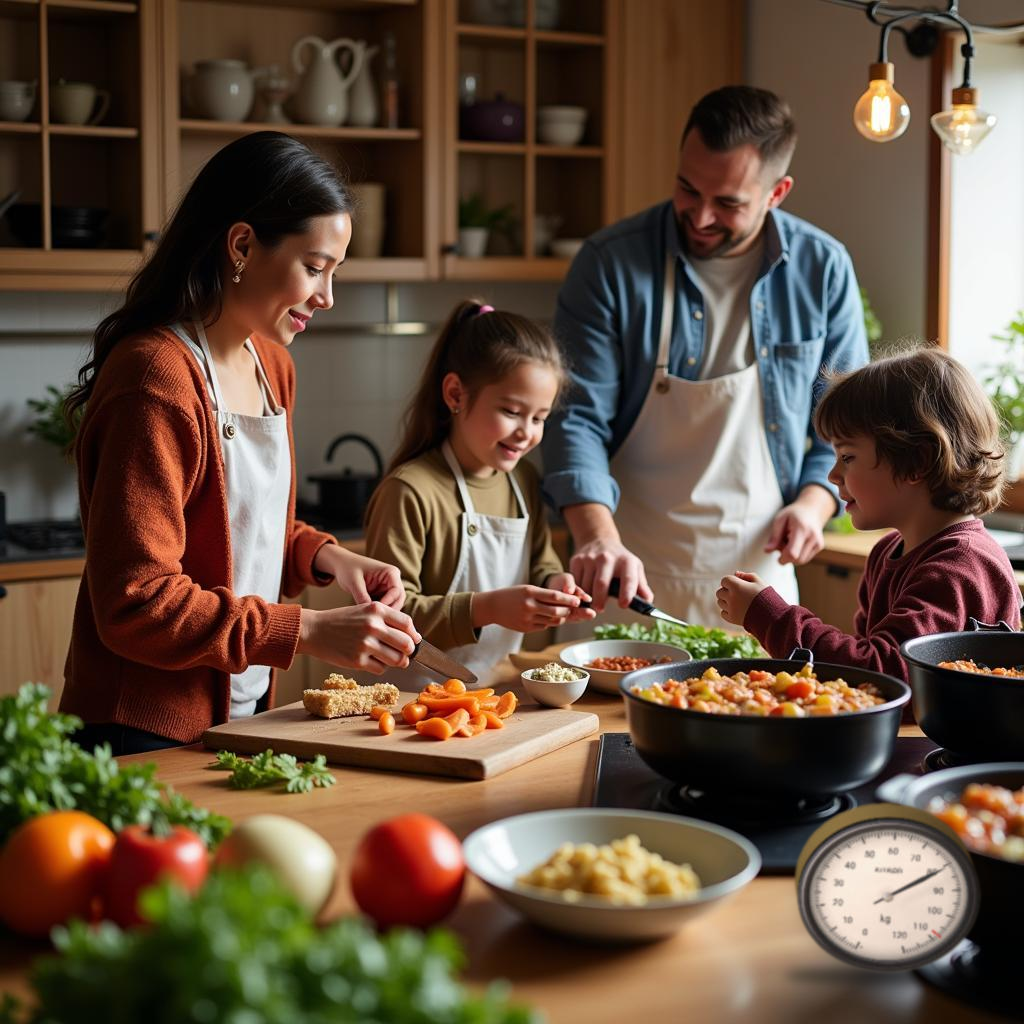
80 kg
